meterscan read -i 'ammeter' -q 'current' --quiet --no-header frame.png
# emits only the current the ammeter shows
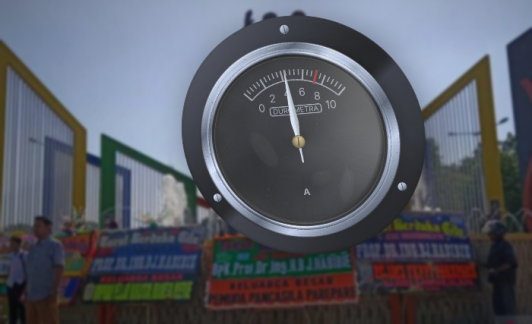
4.4 A
